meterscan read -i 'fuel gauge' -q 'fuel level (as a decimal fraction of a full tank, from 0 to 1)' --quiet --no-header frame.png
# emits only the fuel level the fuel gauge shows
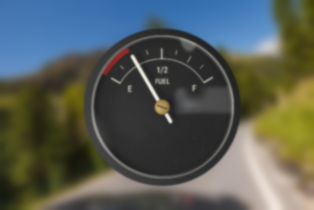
0.25
